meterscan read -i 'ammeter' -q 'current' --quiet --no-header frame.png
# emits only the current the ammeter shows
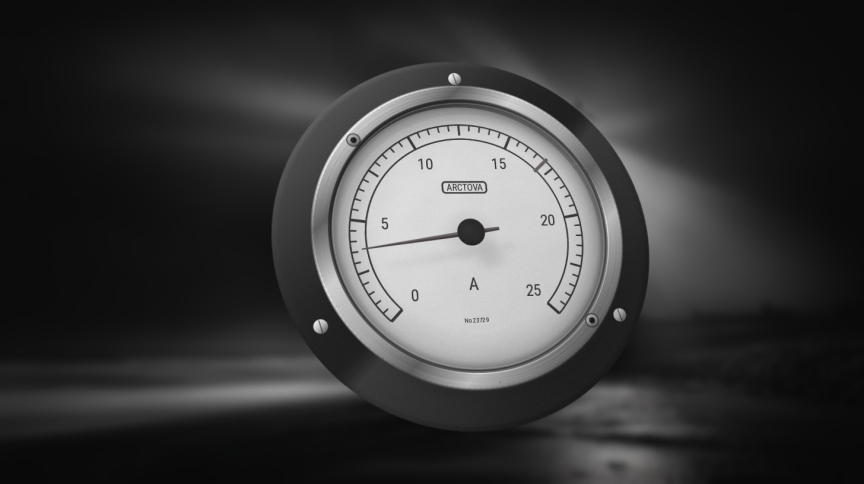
3.5 A
